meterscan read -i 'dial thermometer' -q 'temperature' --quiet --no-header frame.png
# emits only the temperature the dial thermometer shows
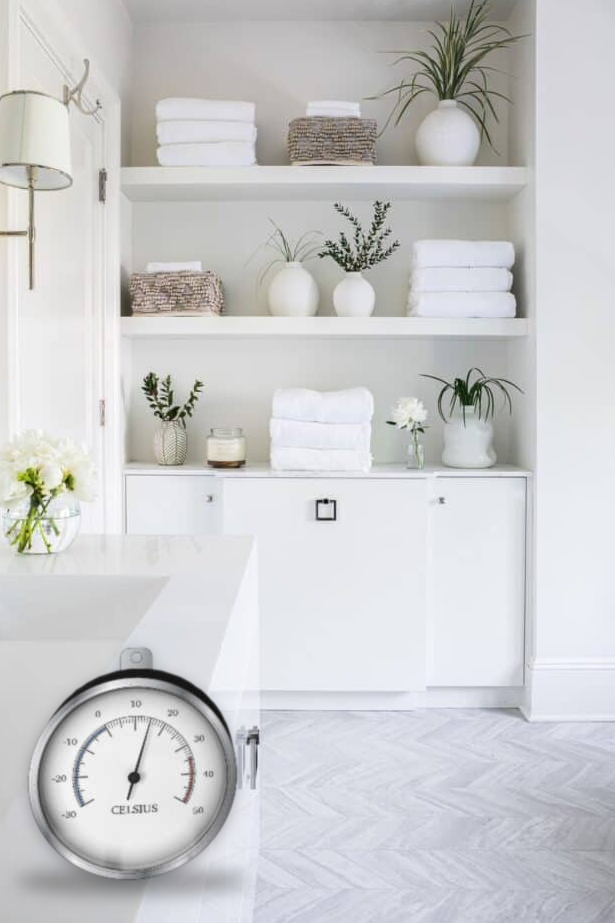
15 °C
